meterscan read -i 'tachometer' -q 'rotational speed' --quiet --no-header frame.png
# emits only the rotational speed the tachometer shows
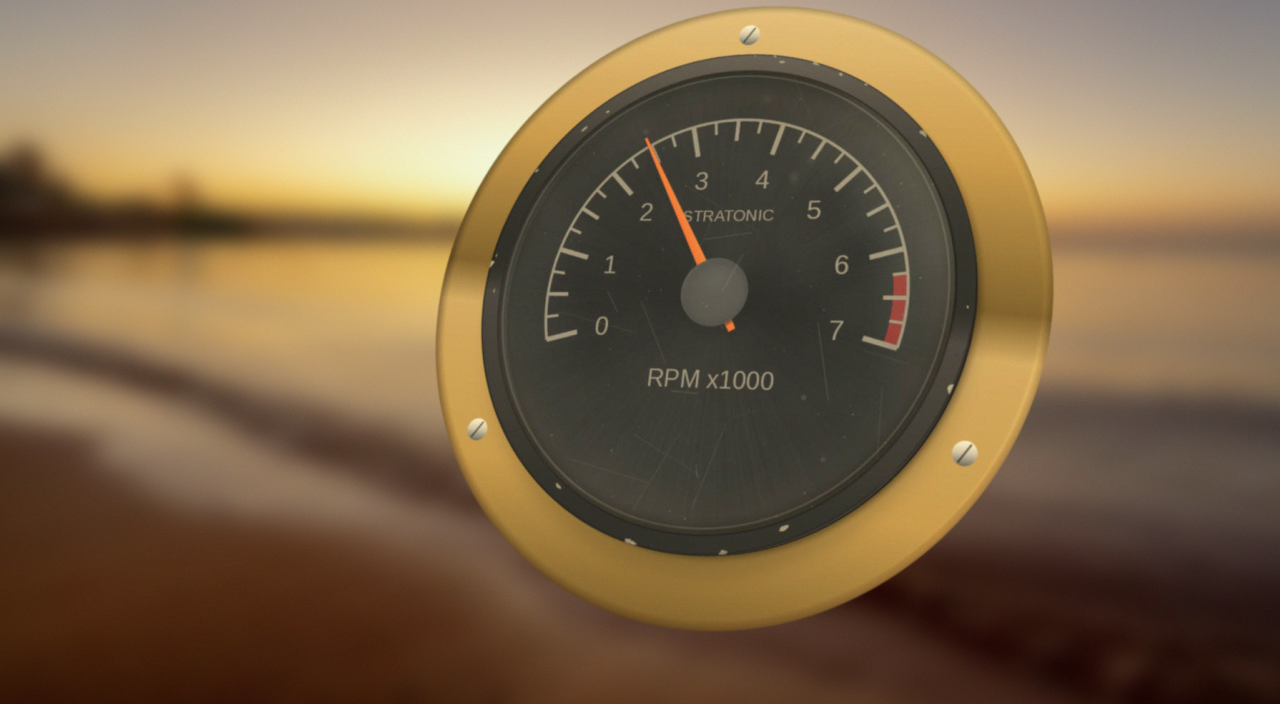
2500 rpm
